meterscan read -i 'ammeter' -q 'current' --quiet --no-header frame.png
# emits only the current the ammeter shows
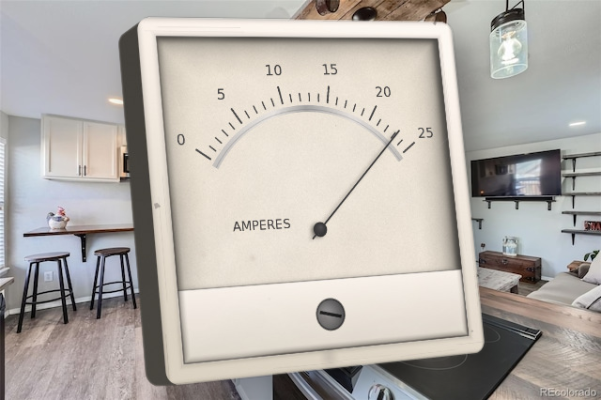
23 A
